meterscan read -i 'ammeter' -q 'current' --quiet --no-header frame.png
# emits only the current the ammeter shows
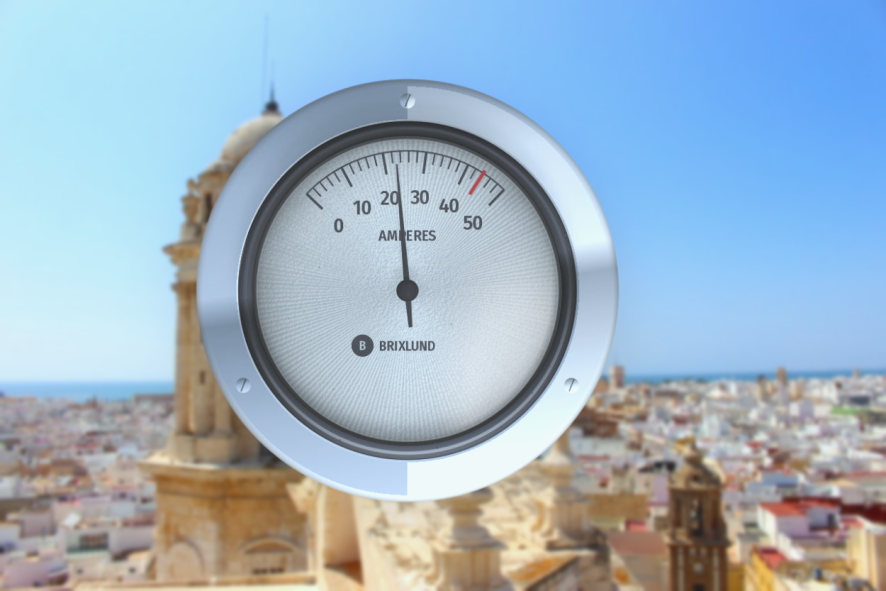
23 A
